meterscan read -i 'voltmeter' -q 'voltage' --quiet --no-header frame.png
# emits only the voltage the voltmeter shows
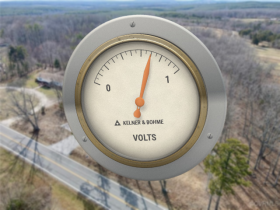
0.7 V
